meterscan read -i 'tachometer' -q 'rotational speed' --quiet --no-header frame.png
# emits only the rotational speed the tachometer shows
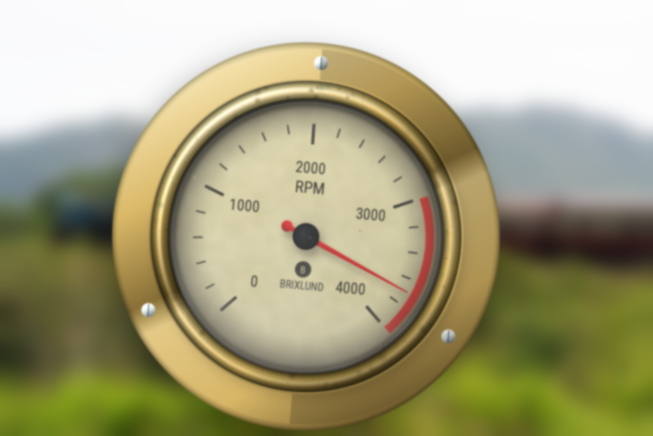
3700 rpm
